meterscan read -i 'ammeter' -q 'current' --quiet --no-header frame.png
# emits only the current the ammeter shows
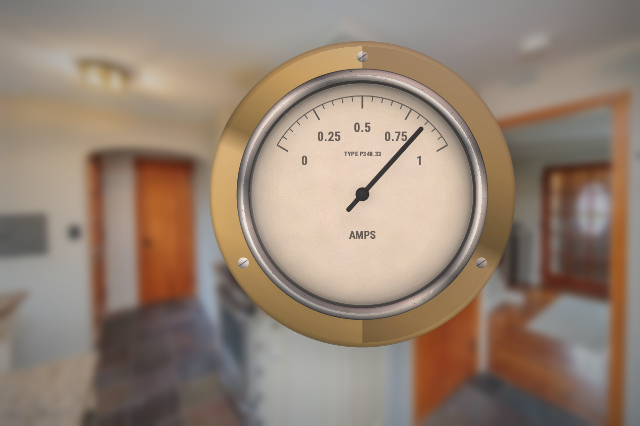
0.85 A
